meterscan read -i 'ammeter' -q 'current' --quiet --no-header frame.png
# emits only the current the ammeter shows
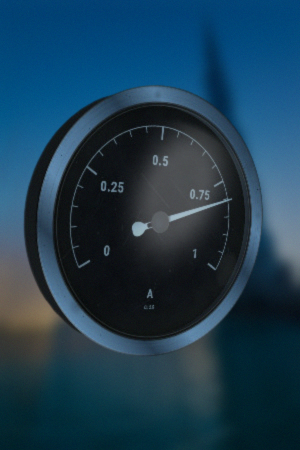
0.8 A
